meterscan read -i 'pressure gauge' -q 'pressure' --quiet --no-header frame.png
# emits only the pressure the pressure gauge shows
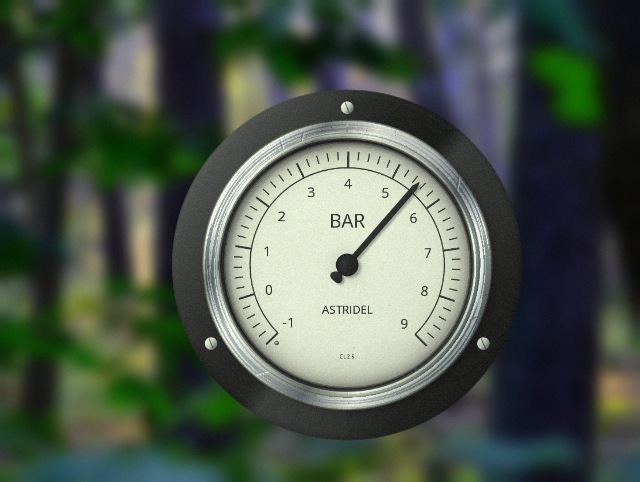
5.5 bar
